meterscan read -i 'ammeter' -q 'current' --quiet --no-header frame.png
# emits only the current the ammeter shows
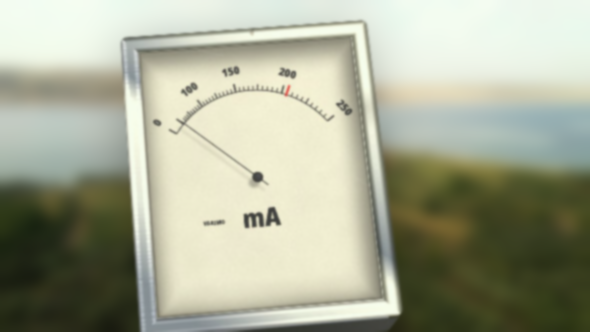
50 mA
